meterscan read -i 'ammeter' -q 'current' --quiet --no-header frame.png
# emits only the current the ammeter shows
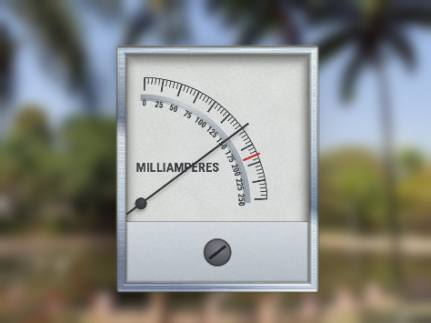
150 mA
